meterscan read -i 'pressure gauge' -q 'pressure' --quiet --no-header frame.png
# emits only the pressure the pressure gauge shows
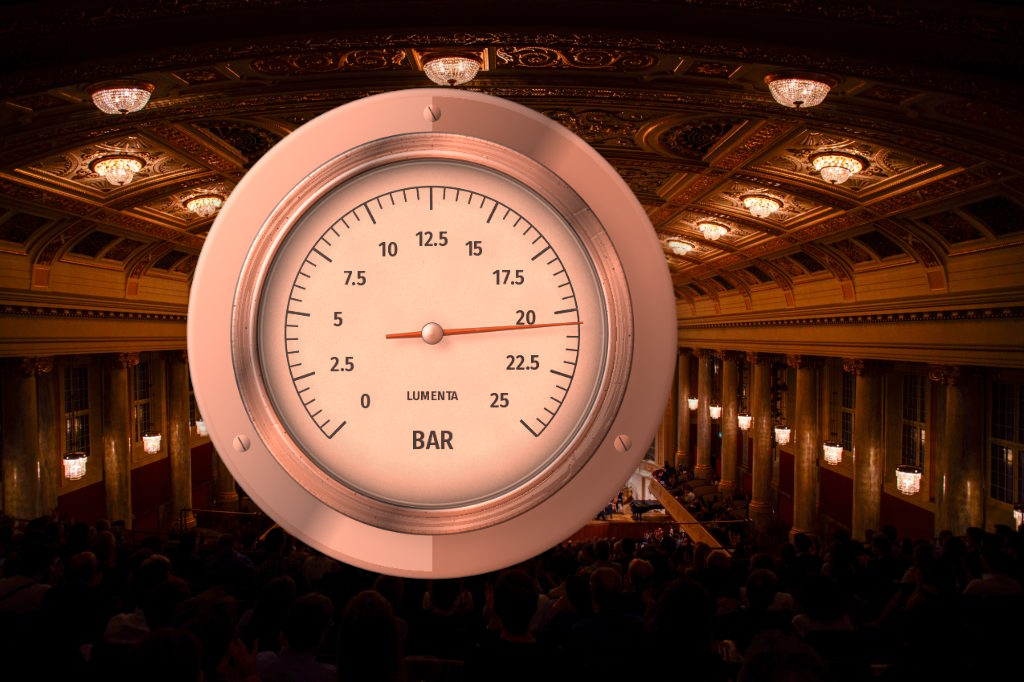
20.5 bar
